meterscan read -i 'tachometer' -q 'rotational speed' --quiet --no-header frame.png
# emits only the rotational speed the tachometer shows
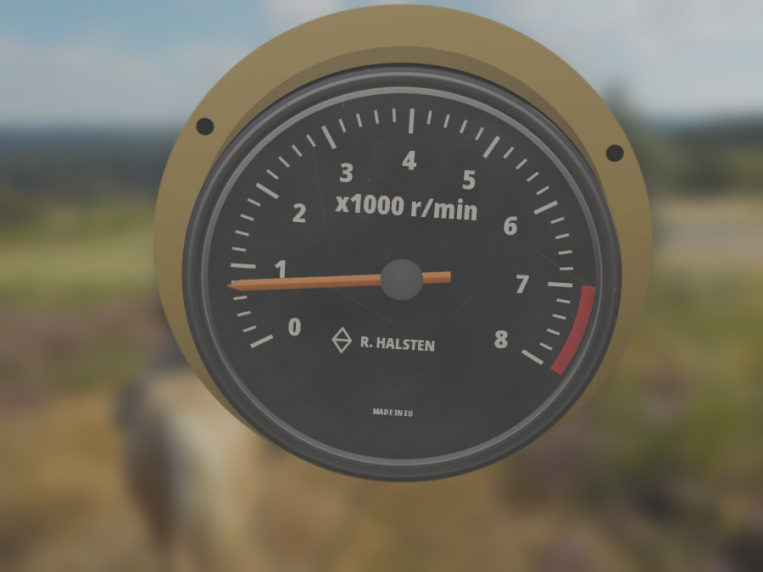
800 rpm
